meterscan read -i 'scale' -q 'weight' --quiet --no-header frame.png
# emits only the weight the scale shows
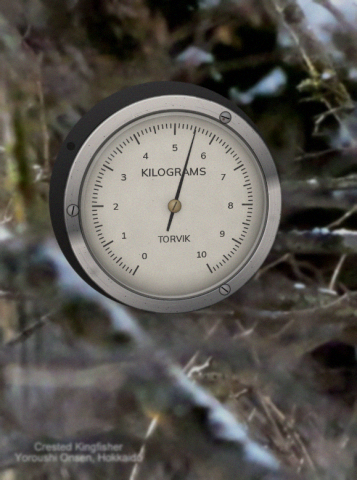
5.5 kg
